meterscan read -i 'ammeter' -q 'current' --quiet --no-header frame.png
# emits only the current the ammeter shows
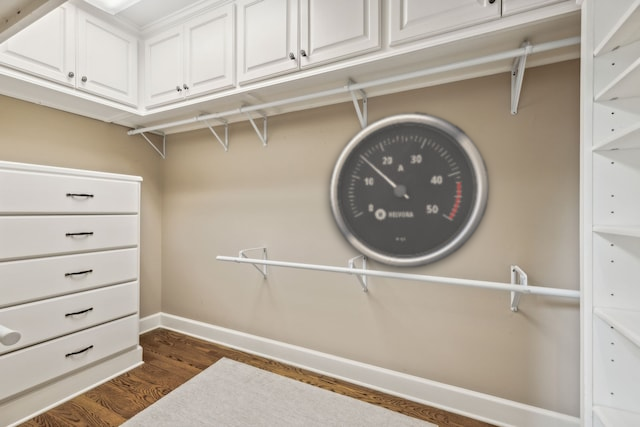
15 A
